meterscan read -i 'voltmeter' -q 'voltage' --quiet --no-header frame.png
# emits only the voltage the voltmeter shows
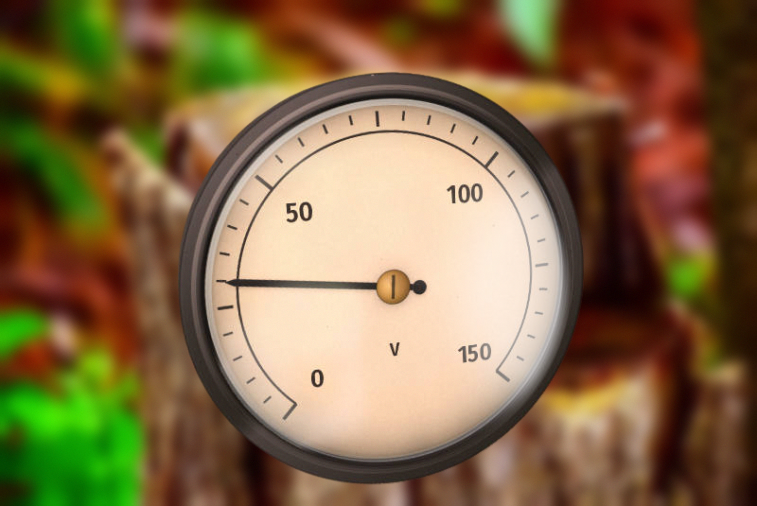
30 V
